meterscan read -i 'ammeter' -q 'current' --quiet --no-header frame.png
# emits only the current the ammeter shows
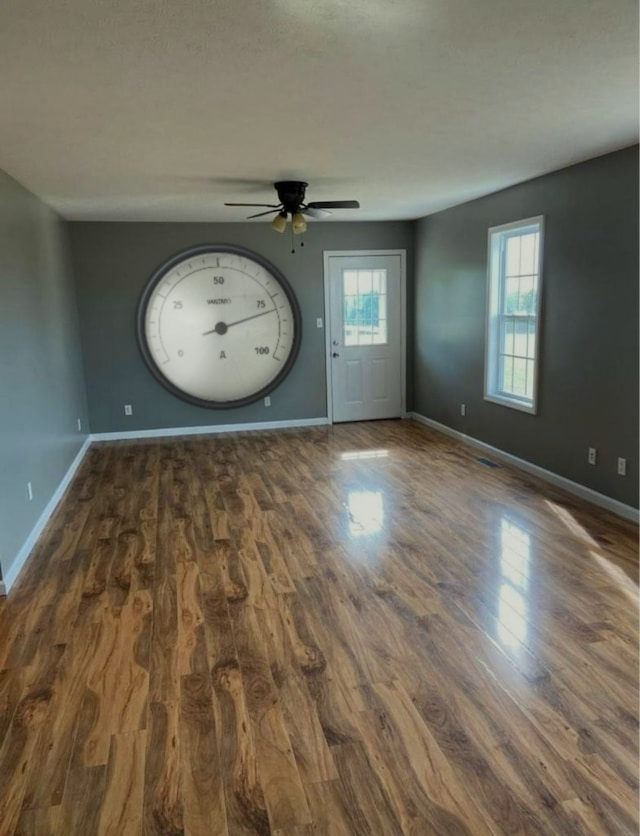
80 A
